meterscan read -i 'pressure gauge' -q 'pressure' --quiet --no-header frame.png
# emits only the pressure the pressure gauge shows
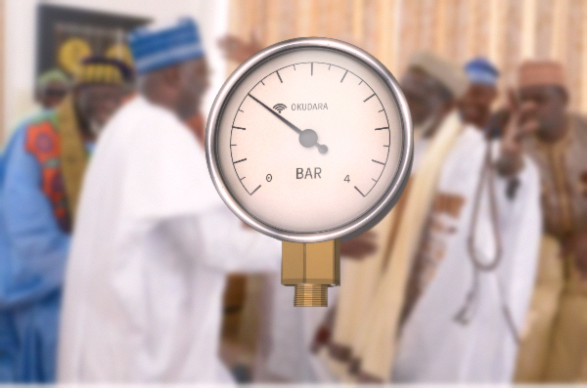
1.2 bar
